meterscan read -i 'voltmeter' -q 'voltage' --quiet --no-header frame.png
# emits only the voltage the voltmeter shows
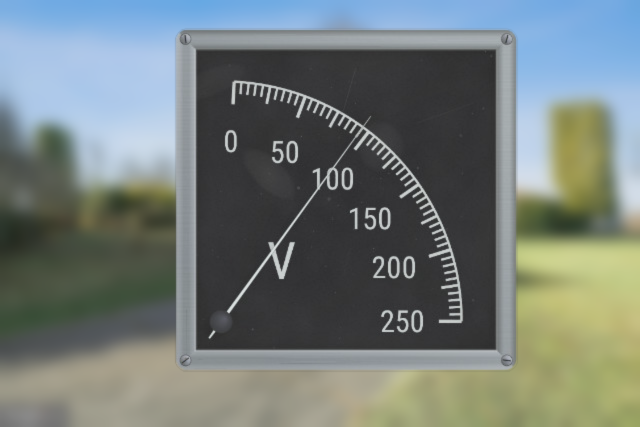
95 V
